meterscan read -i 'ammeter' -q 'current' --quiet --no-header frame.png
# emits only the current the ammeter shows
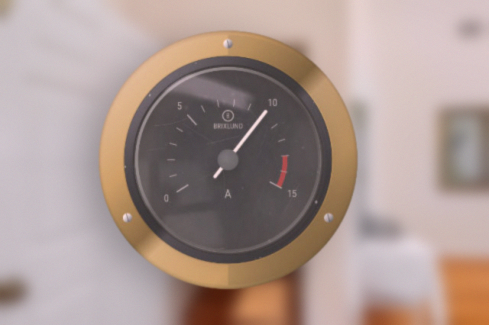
10 A
